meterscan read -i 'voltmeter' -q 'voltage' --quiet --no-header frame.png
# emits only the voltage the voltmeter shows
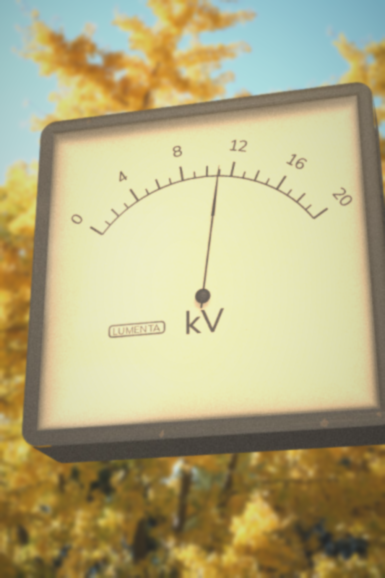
11 kV
